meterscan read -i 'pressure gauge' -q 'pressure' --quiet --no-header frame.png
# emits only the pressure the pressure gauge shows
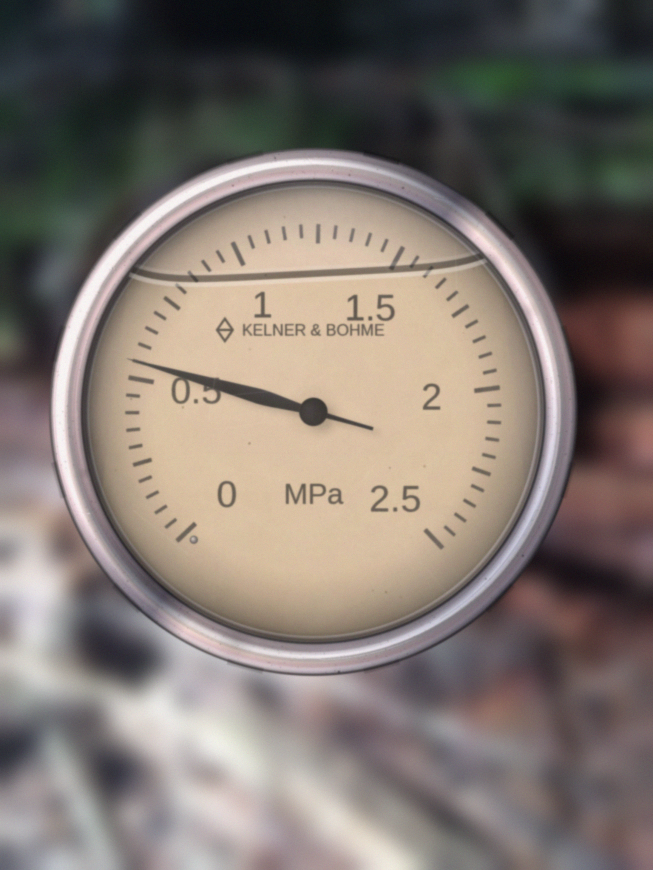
0.55 MPa
